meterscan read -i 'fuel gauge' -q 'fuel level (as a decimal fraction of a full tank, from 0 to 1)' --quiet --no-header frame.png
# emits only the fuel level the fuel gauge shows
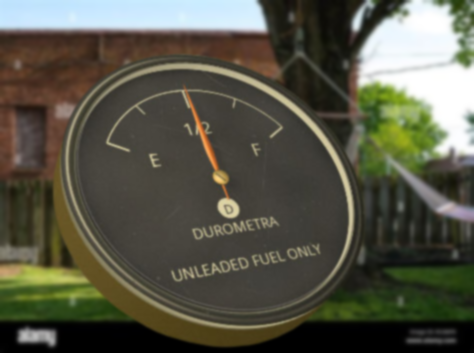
0.5
